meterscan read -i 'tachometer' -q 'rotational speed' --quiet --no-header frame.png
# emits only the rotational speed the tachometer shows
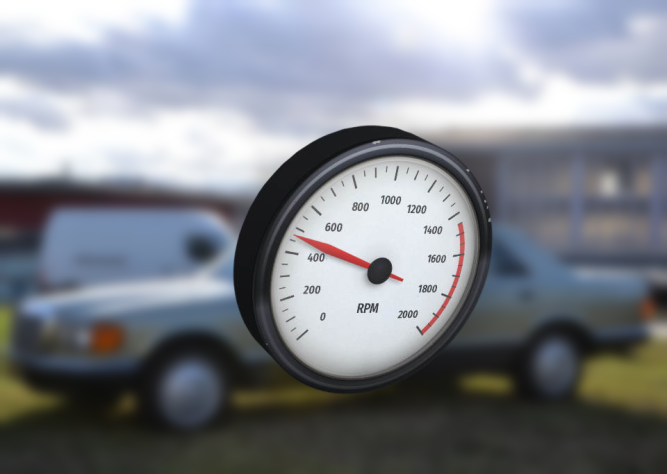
475 rpm
